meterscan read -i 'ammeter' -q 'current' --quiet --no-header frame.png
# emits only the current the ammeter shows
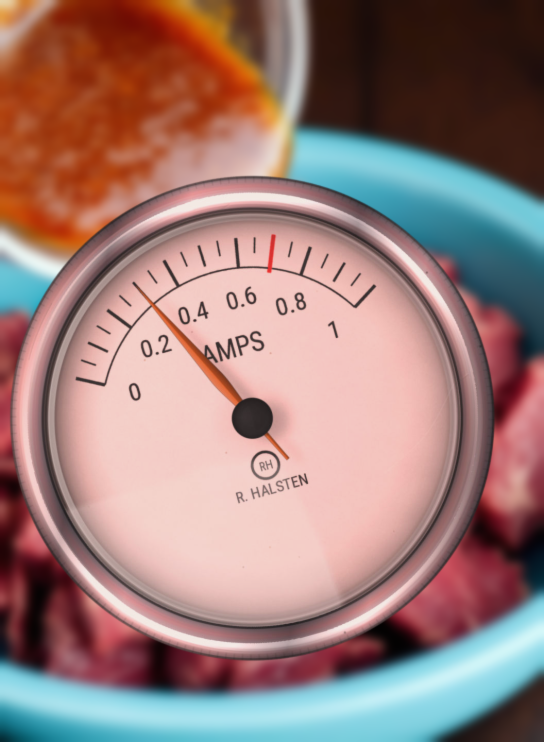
0.3 A
